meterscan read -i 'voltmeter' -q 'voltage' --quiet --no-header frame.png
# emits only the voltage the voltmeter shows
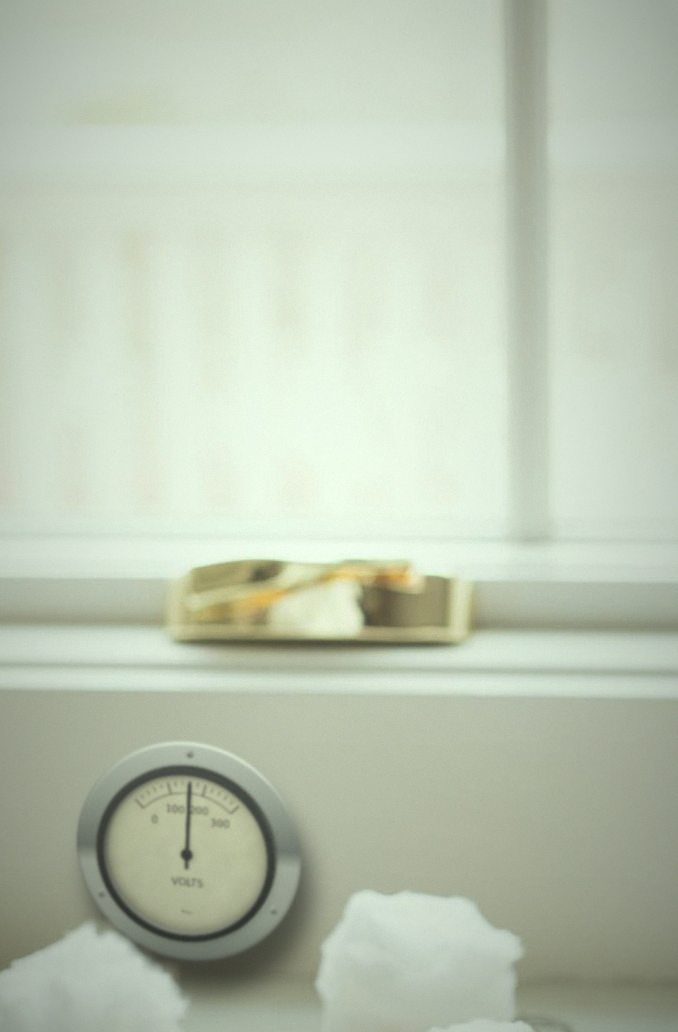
160 V
